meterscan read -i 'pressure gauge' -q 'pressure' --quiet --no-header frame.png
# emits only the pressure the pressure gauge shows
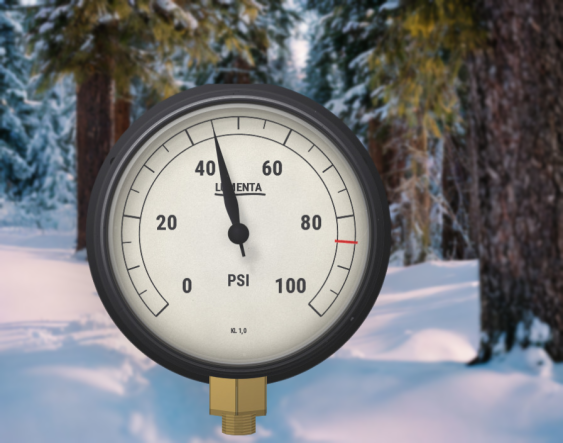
45 psi
